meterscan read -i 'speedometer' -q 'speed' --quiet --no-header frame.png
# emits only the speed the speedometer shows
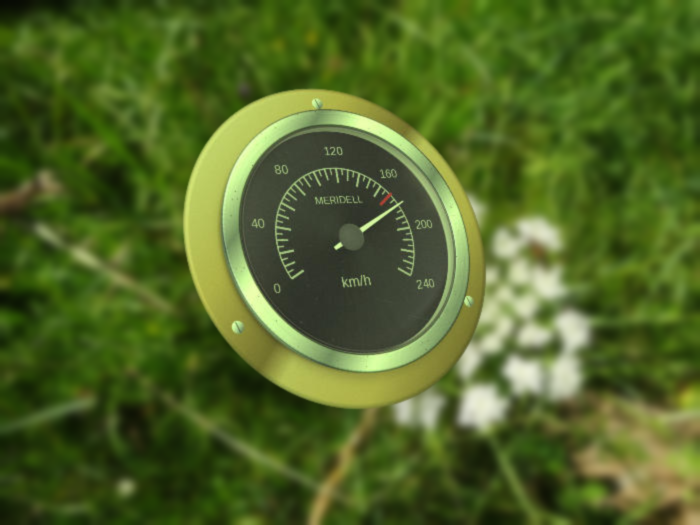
180 km/h
